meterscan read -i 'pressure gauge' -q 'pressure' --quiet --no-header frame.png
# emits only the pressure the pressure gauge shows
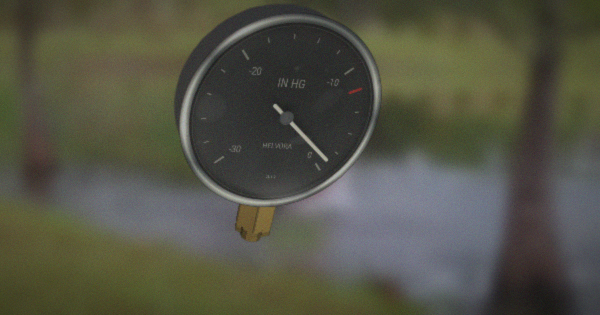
-1 inHg
